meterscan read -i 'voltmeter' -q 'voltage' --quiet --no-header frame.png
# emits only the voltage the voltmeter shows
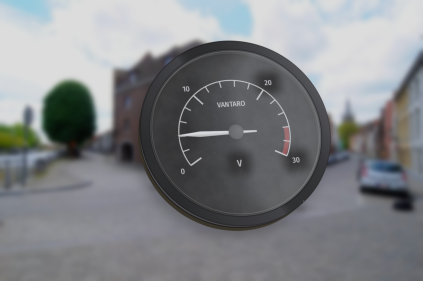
4 V
